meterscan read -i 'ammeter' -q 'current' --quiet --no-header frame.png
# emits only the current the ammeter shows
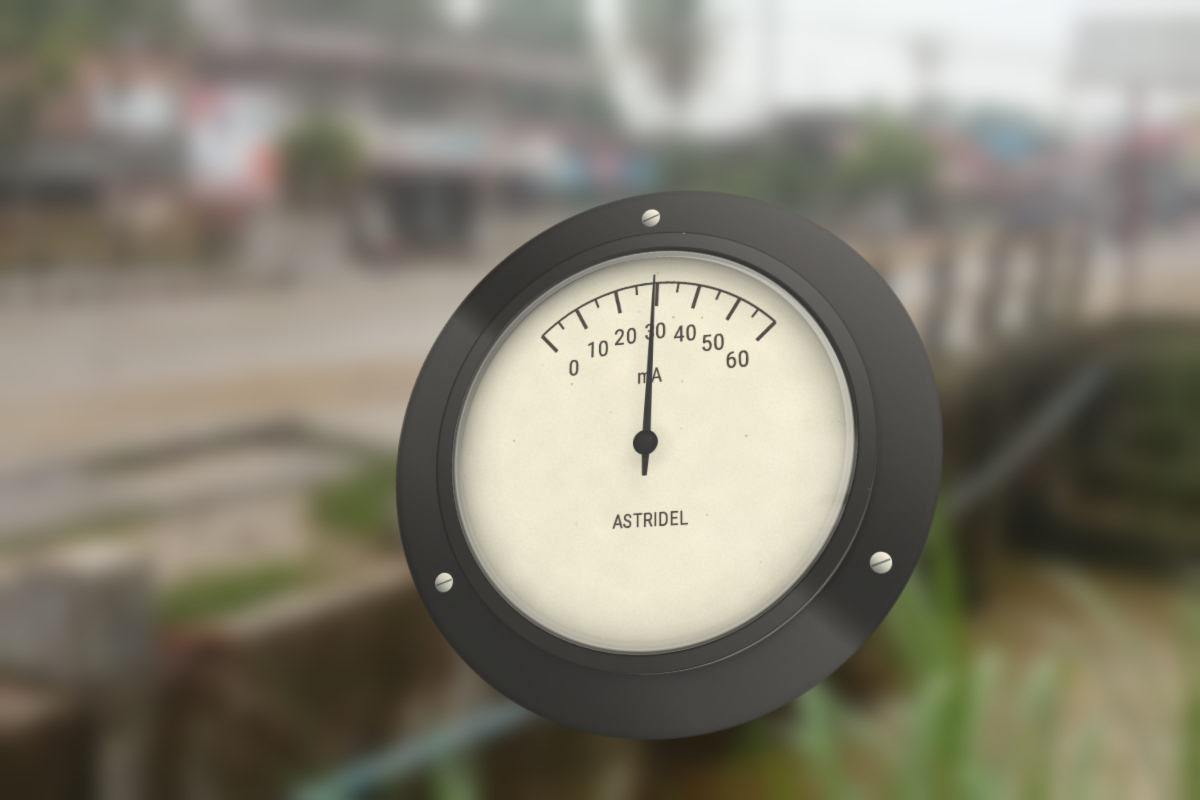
30 mA
